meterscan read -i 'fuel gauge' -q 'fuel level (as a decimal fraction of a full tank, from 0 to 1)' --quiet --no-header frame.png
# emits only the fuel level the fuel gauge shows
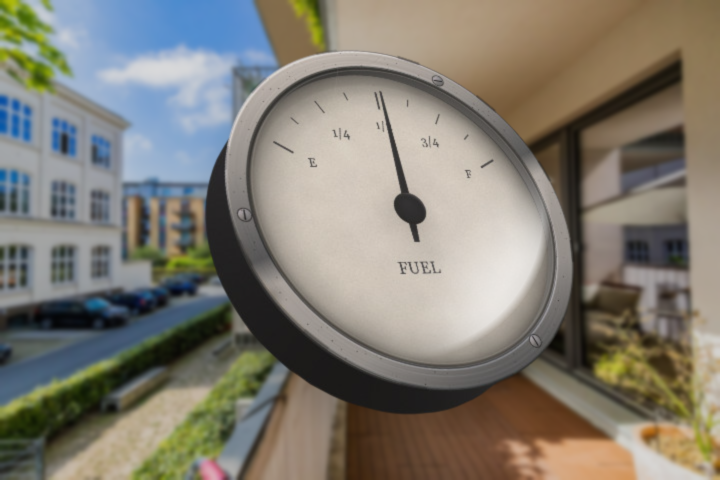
0.5
